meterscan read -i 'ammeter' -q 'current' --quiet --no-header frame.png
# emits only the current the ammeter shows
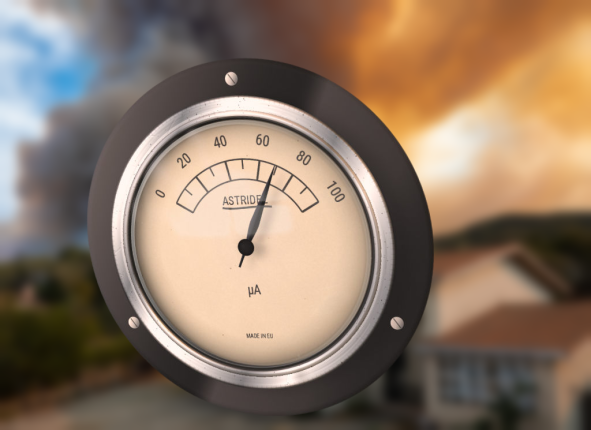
70 µA
